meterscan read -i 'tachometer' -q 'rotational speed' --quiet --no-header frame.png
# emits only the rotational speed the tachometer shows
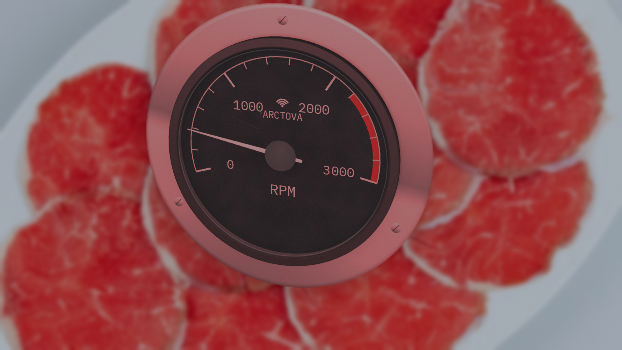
400 rpm
